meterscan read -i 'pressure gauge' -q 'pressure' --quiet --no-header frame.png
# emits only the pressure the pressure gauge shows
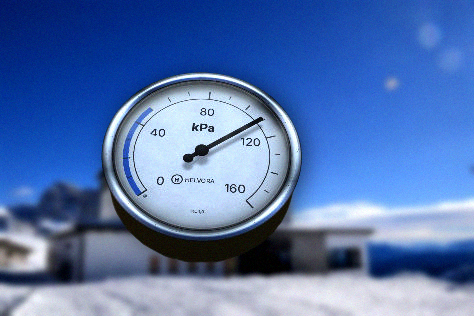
110 kPa
